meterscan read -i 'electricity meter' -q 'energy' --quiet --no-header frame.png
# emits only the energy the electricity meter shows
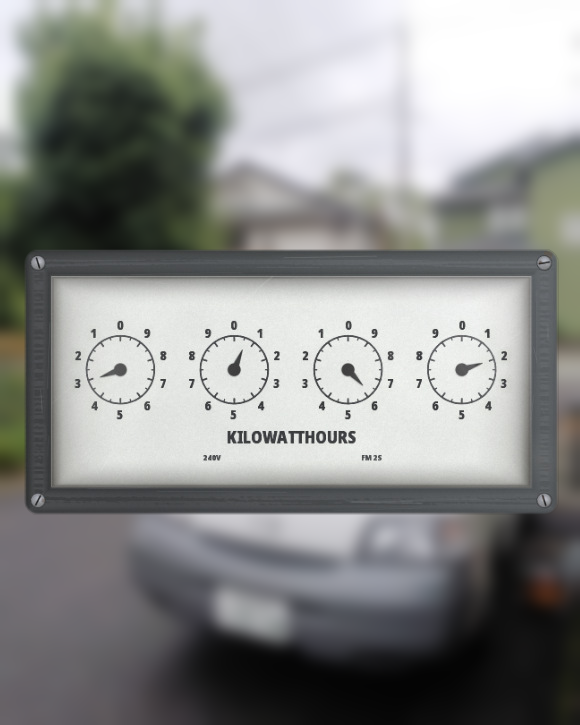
3062 kWh
